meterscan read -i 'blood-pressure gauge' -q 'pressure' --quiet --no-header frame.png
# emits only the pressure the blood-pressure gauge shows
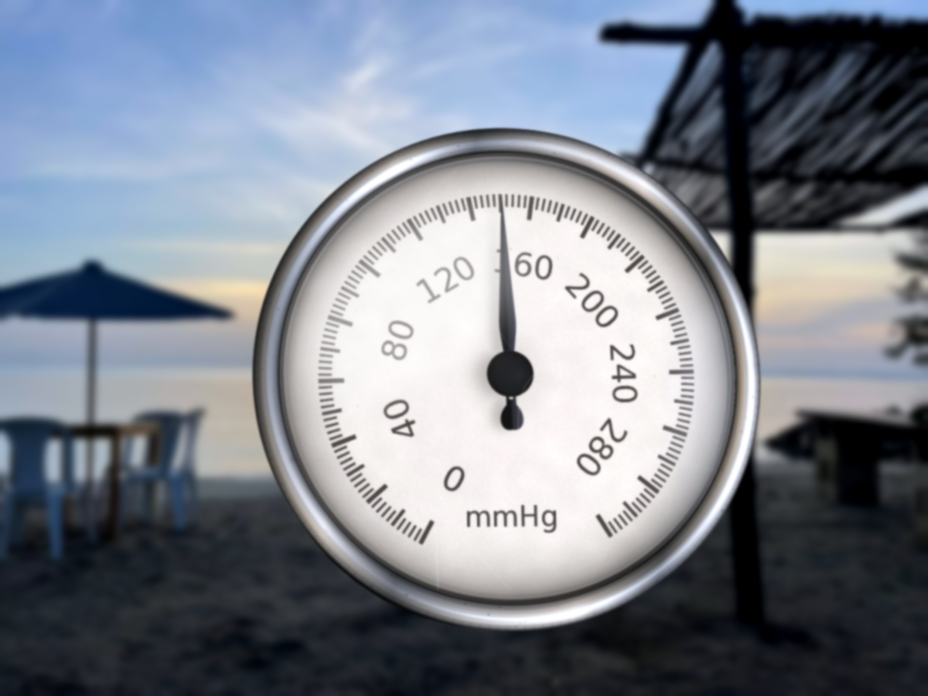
150 mmHg
